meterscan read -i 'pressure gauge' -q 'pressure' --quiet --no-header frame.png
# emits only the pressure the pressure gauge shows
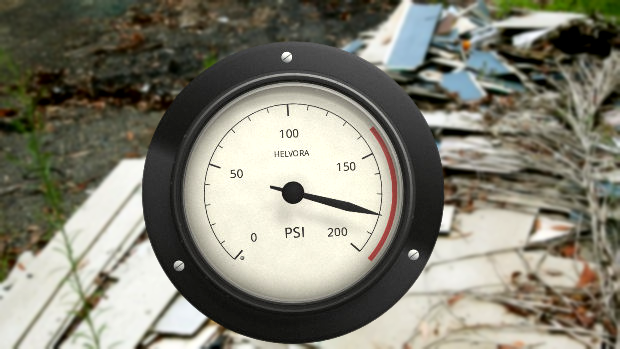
180 psi
